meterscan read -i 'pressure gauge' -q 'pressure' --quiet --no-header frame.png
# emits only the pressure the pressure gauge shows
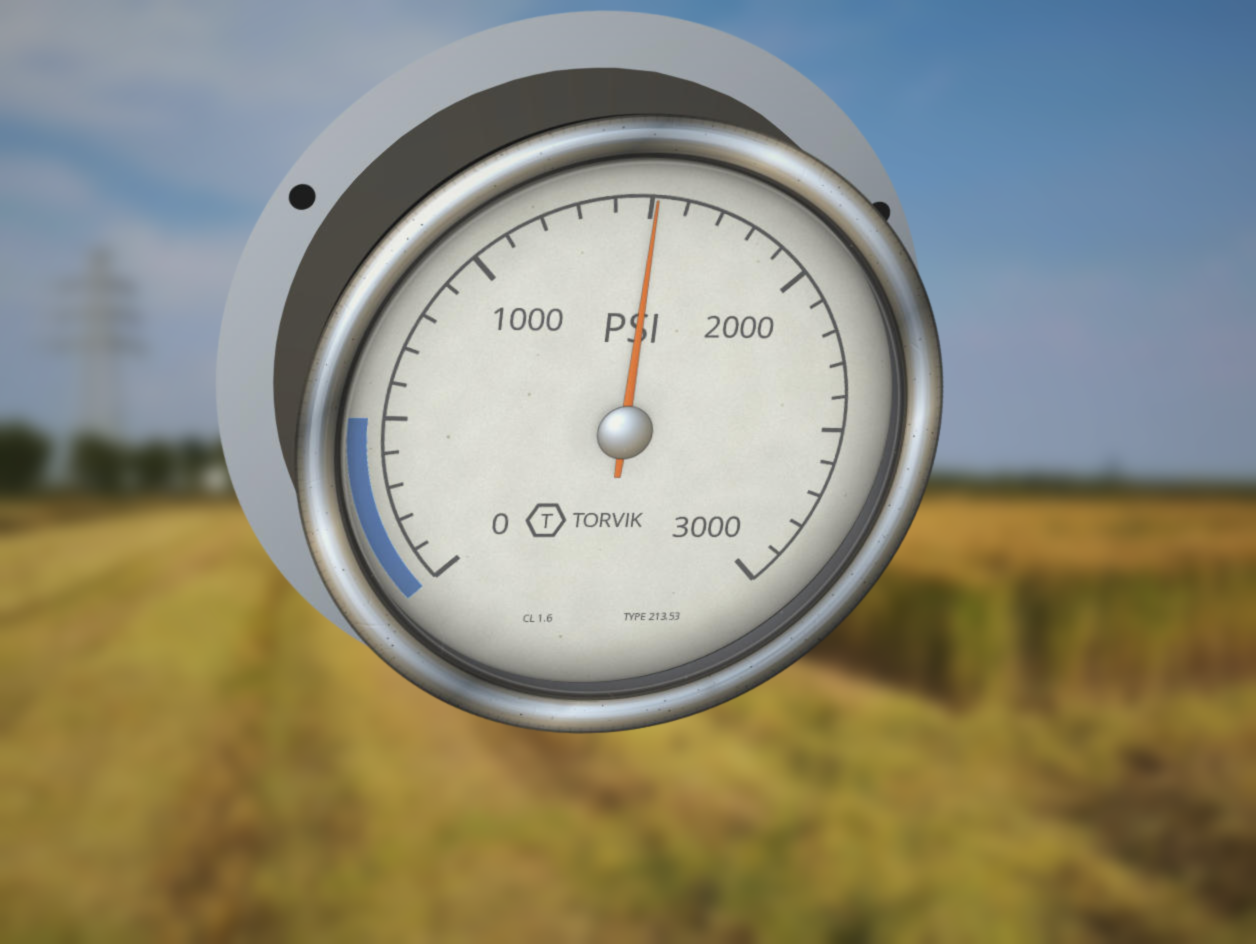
1500 psi
